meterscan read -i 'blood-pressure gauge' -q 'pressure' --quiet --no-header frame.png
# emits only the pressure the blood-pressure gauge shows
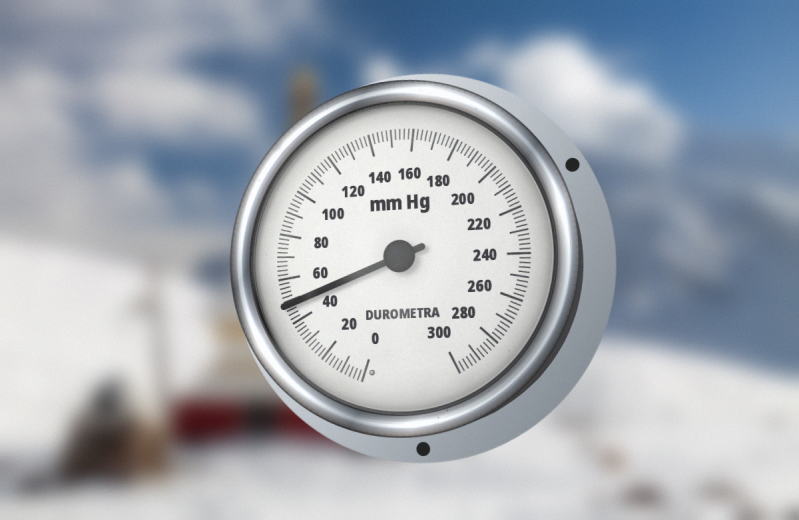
48 mmHg
